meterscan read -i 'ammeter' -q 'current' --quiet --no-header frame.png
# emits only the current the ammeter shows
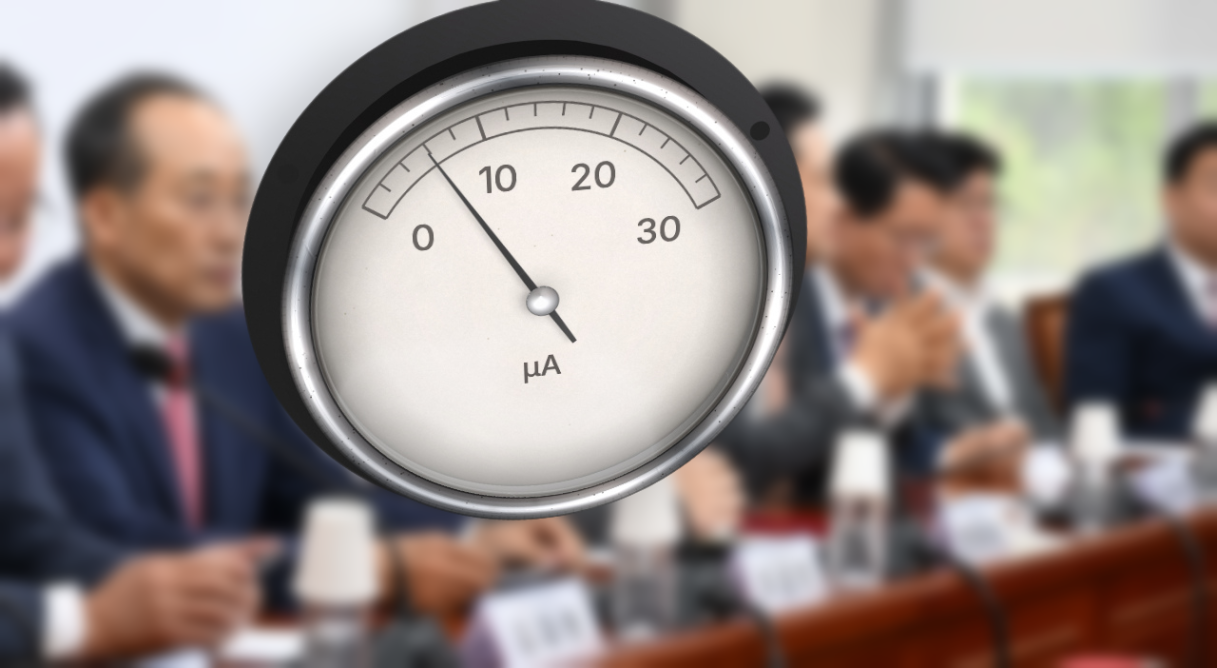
6 µA
